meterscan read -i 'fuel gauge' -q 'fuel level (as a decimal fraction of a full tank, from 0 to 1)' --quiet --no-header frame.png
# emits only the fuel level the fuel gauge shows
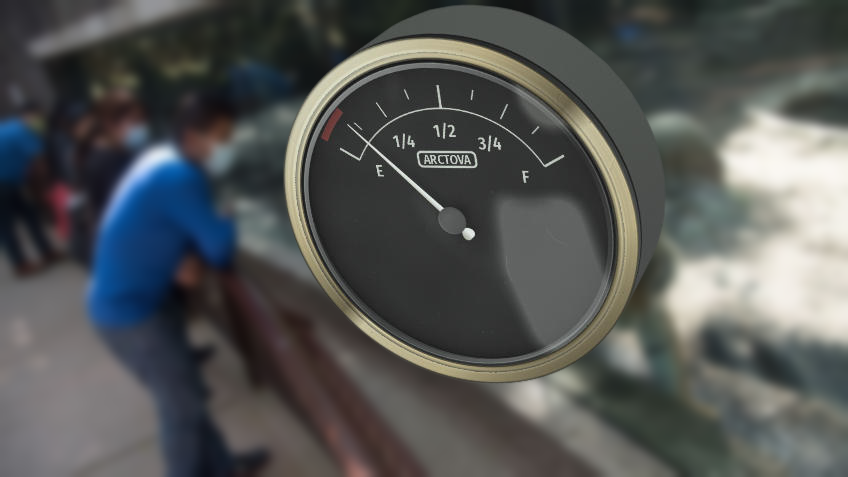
0.125
